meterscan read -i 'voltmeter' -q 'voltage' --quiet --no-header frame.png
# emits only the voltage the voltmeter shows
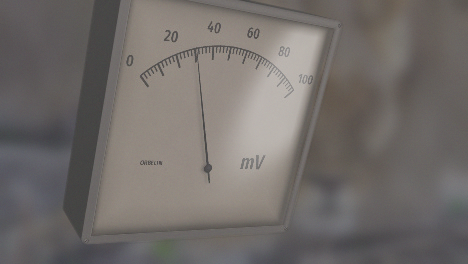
30 mV
